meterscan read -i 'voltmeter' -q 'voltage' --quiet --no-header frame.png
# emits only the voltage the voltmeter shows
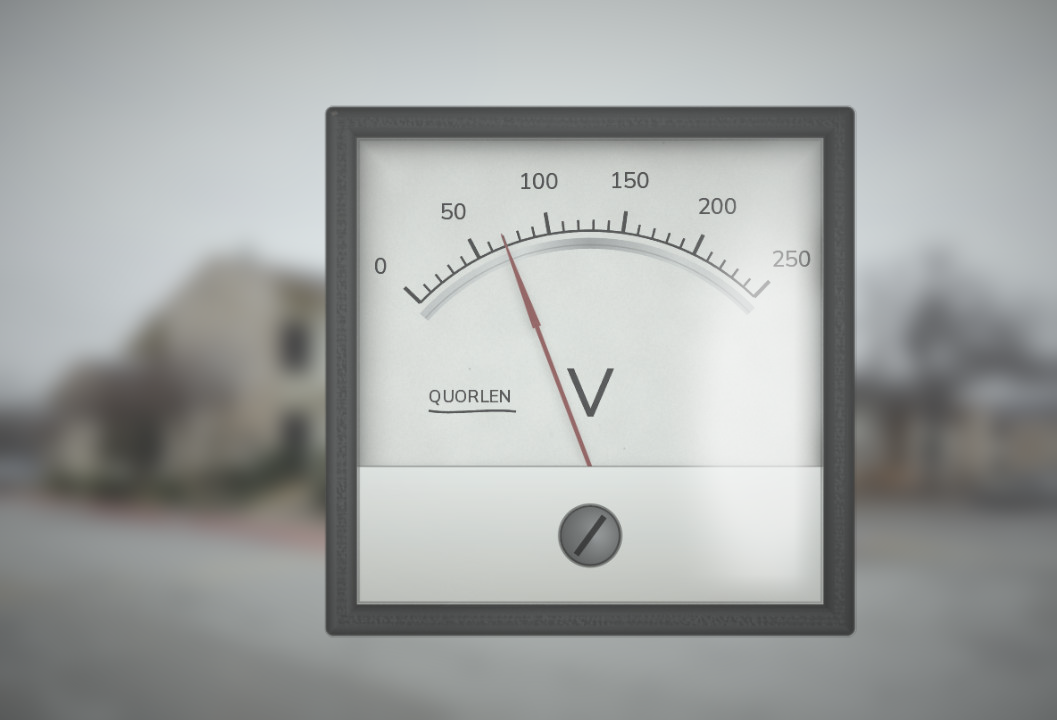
70 V
